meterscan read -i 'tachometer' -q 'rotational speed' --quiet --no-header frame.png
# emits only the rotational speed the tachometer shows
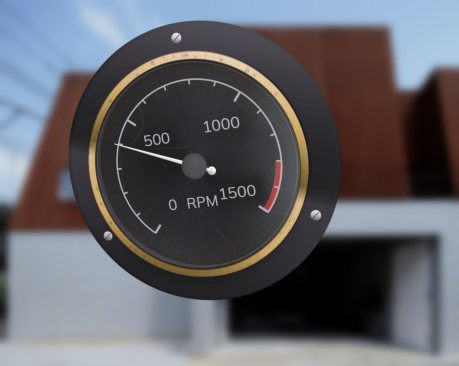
400 rpm
